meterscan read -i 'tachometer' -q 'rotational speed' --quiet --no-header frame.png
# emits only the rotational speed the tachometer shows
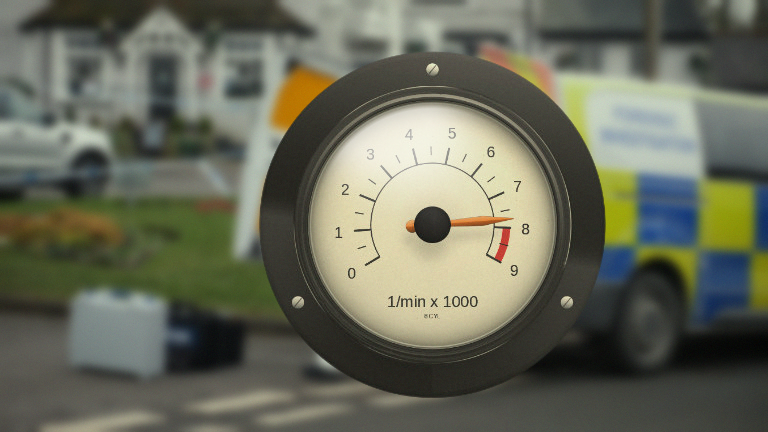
7750 rpm
